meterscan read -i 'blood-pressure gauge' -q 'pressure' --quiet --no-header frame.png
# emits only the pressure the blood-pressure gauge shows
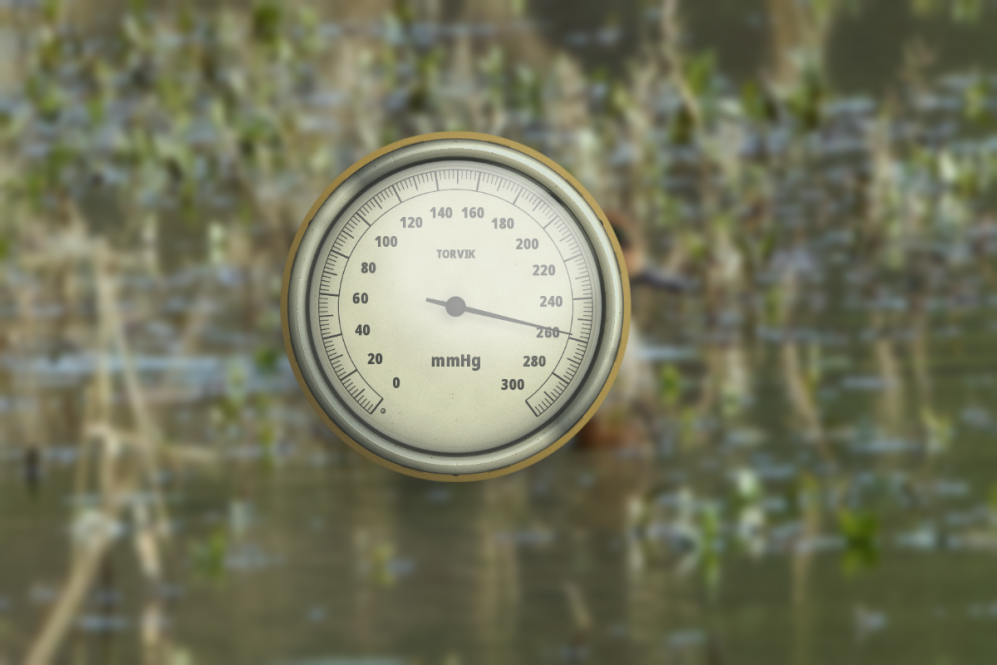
258 mmHg
